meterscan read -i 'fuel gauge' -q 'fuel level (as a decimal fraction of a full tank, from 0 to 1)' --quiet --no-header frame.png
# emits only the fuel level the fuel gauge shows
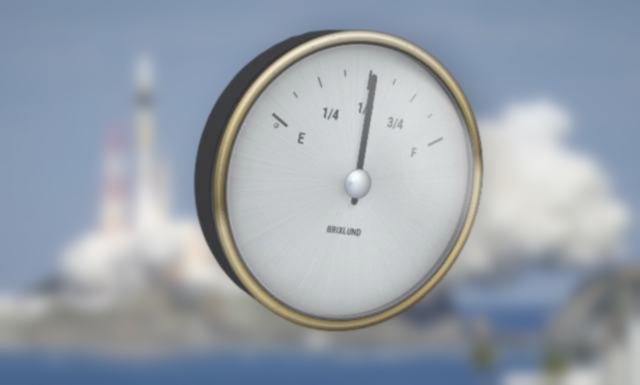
0.5
